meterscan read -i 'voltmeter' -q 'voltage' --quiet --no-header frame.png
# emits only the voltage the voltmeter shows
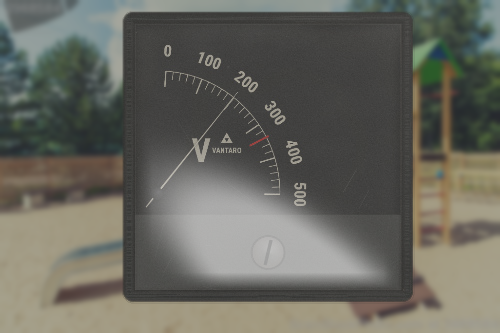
200 V
